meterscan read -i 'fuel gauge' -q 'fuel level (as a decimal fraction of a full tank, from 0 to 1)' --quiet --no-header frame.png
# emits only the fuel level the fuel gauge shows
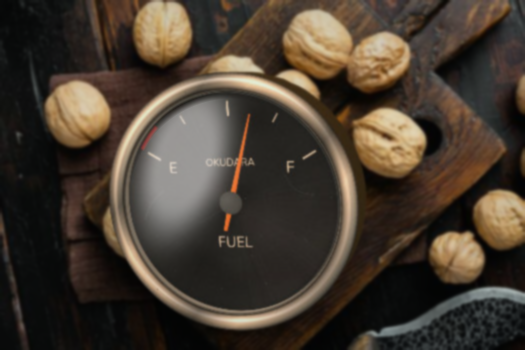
0.625
